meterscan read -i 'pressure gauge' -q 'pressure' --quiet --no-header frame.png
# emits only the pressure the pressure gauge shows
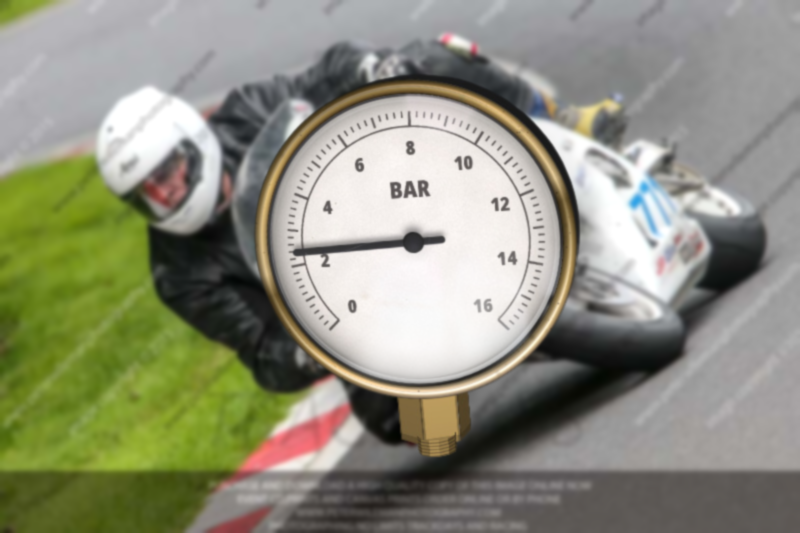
2.4 bar
